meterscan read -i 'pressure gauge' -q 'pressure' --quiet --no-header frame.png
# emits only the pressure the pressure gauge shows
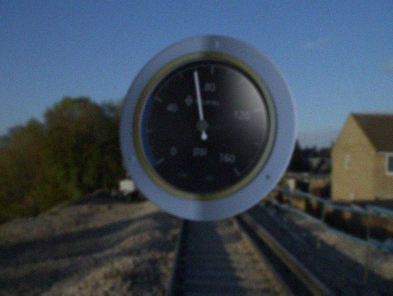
70 psi
